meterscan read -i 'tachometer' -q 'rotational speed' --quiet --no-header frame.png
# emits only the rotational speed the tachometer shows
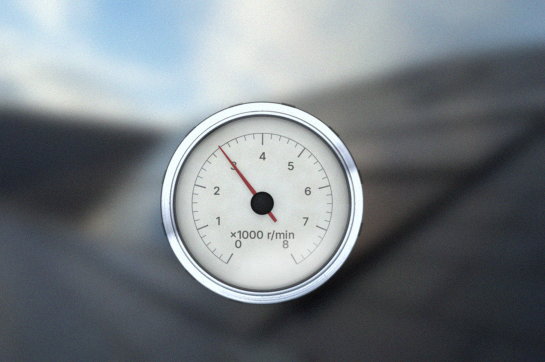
3000 rpm
